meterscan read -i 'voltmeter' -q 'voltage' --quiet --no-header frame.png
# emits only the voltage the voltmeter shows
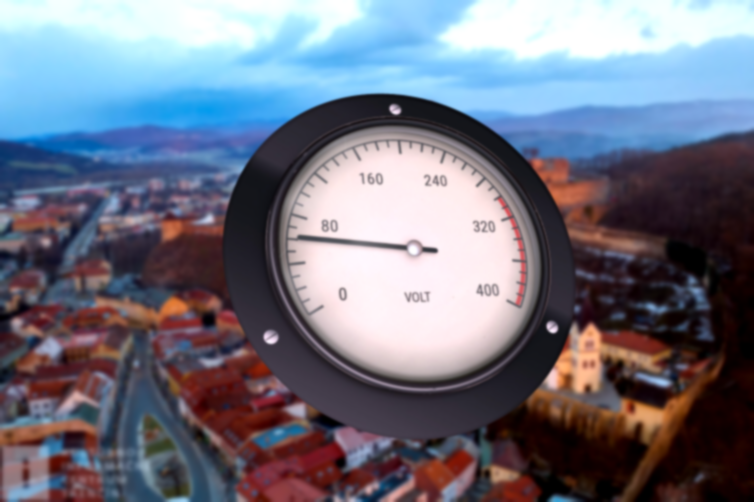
60 V
